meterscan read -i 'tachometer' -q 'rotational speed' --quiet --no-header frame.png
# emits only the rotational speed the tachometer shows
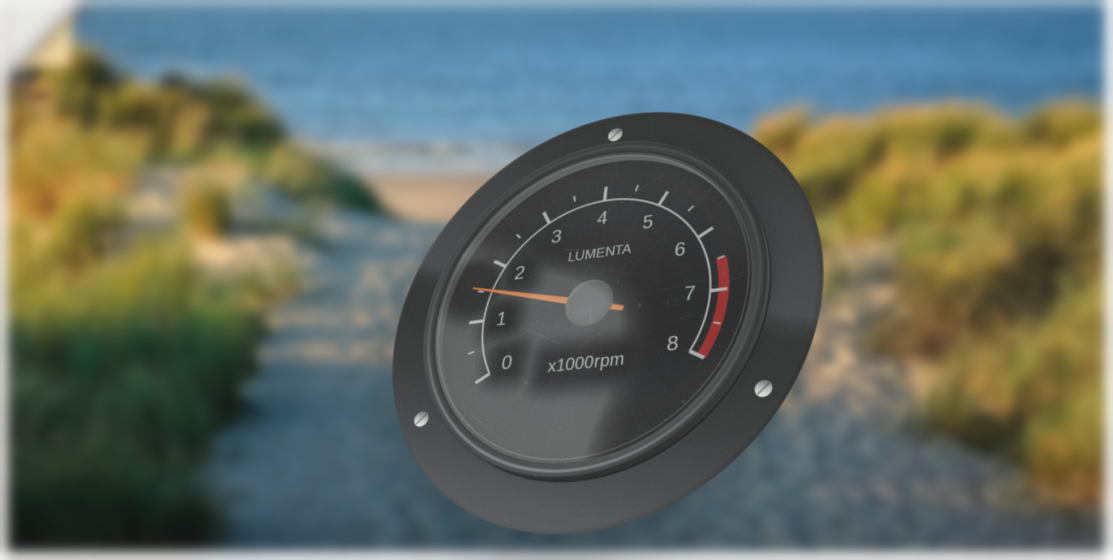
1500 rpm
